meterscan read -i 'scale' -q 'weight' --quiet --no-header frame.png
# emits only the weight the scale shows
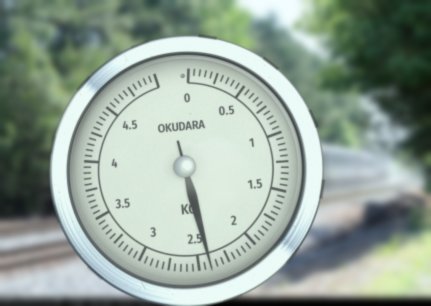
2.4 kg
